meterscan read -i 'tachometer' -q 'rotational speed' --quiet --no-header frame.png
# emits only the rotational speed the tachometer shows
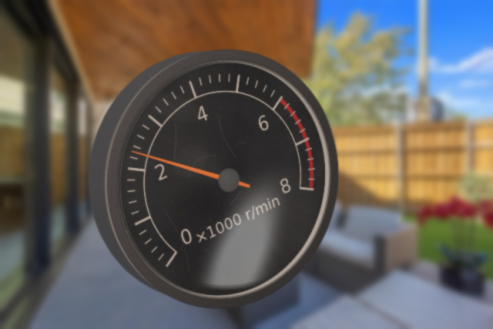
2300 rpm
